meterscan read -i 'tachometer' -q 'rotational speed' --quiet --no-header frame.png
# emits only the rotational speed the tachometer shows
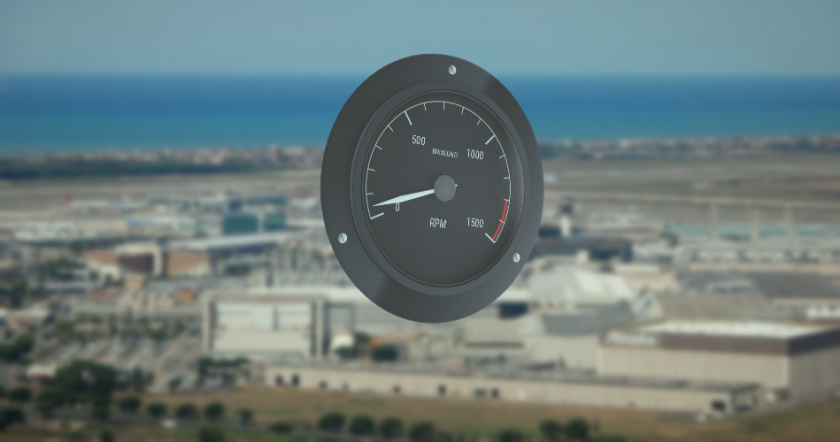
50 rpm
